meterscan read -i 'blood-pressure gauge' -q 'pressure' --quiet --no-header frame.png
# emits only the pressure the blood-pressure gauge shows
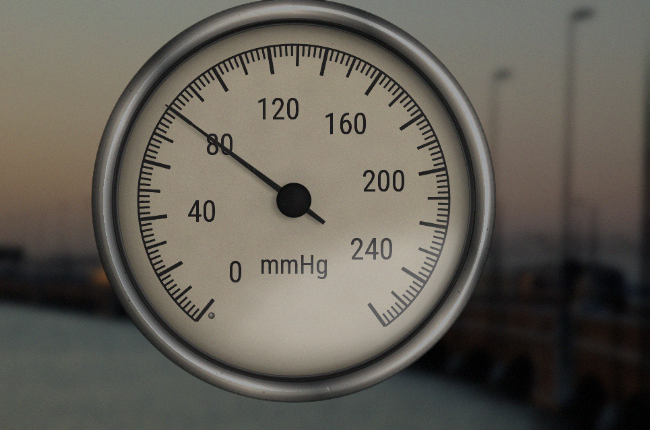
80 mmHg
